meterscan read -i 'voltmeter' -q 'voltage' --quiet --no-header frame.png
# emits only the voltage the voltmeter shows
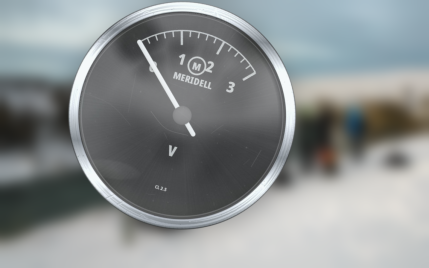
0 V
